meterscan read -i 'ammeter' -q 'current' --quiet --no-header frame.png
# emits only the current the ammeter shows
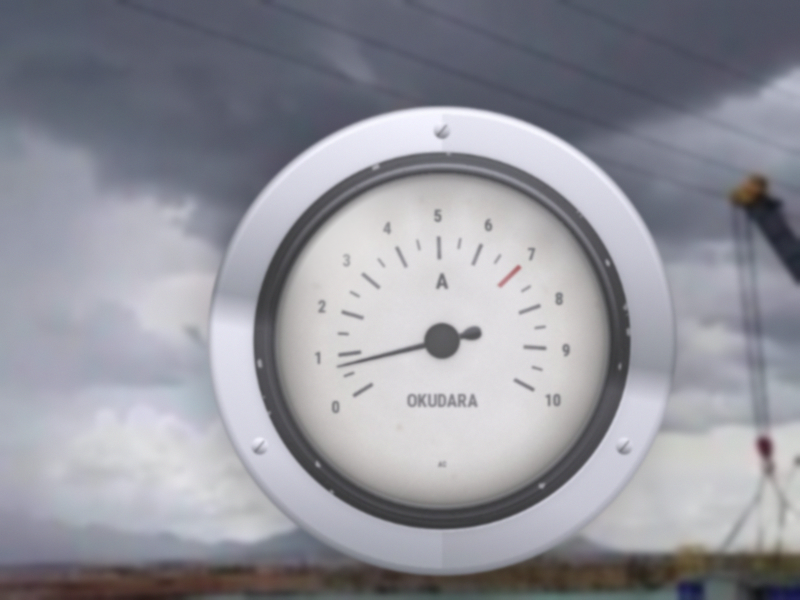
0.75 A
